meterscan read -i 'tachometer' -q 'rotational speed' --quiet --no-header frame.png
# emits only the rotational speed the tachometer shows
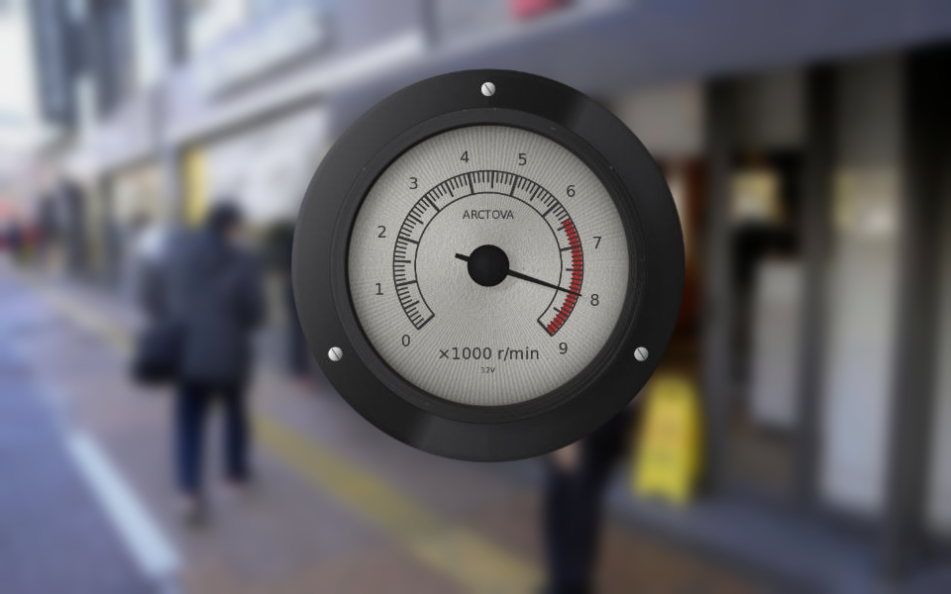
8000 rpm
